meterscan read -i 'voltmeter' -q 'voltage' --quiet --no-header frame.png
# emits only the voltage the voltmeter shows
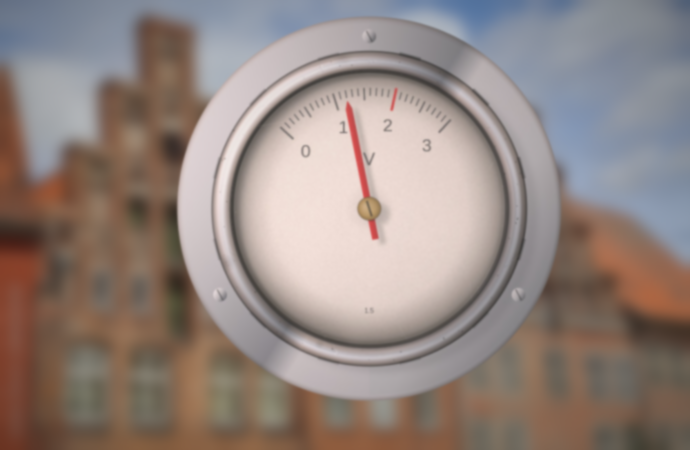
1.2 V
